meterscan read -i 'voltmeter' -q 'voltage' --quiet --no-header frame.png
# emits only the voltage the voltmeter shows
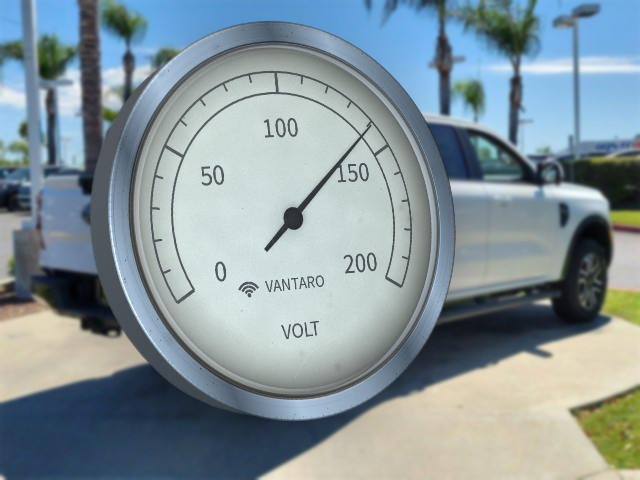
140 V
